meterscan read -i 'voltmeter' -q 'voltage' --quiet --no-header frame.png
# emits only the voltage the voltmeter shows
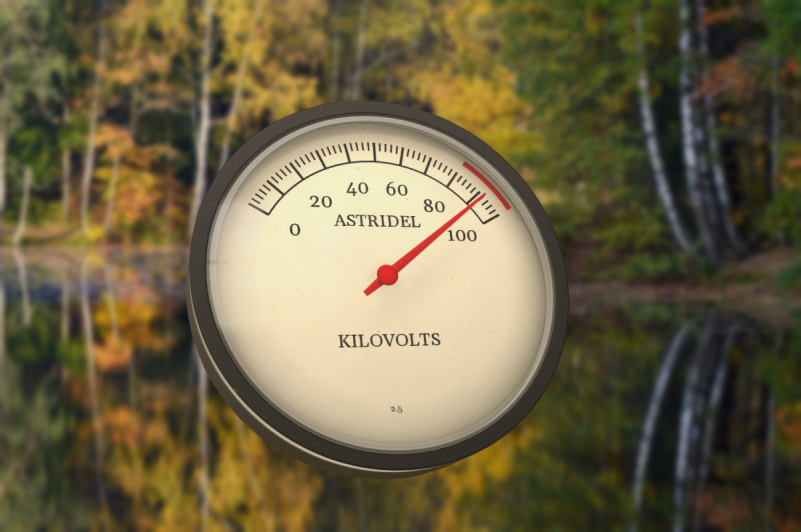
92 kV
